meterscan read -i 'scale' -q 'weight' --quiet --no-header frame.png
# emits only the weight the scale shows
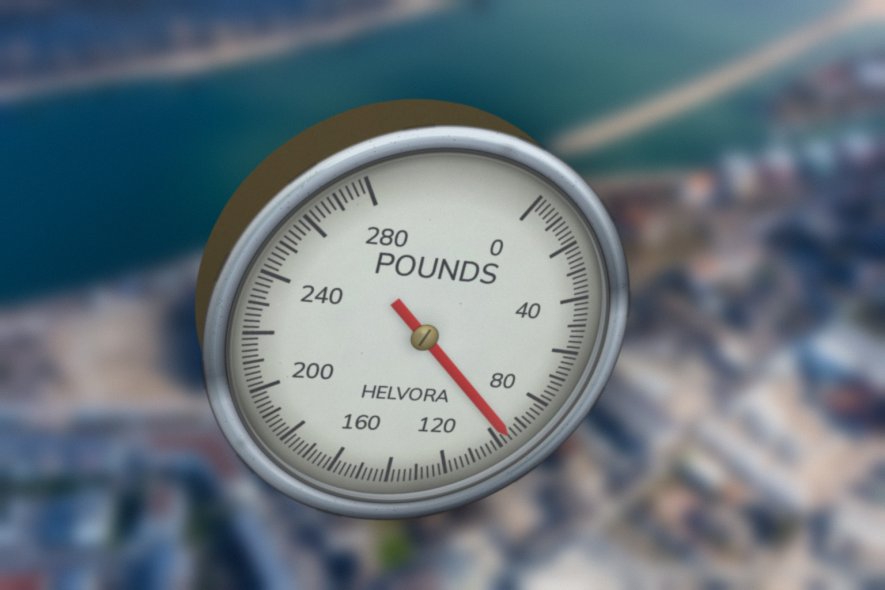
96 lb
